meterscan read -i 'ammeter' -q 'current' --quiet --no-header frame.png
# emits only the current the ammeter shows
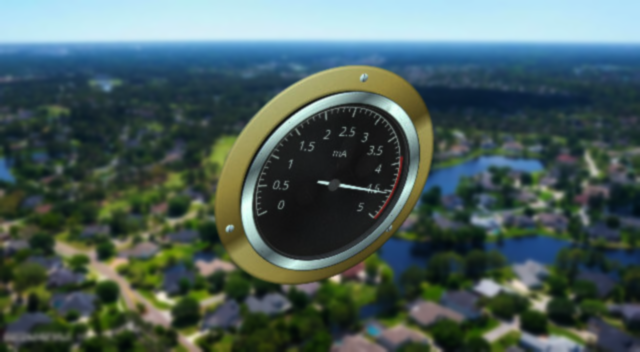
4.5 mA
